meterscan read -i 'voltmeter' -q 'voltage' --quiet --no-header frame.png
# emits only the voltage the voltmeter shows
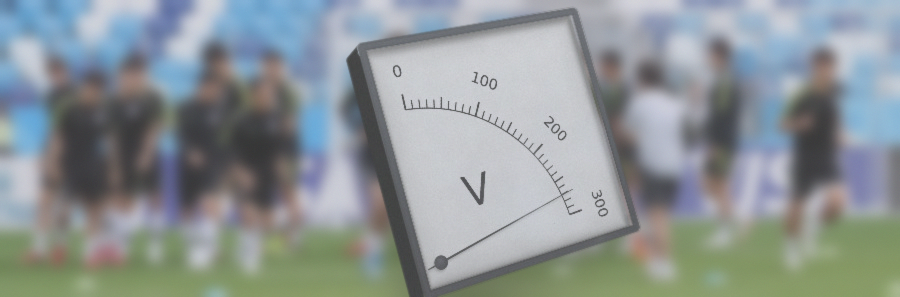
270 V
